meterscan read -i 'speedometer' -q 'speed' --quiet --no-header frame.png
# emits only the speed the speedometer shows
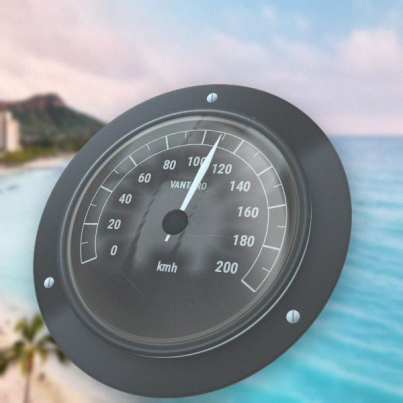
110 km/h
